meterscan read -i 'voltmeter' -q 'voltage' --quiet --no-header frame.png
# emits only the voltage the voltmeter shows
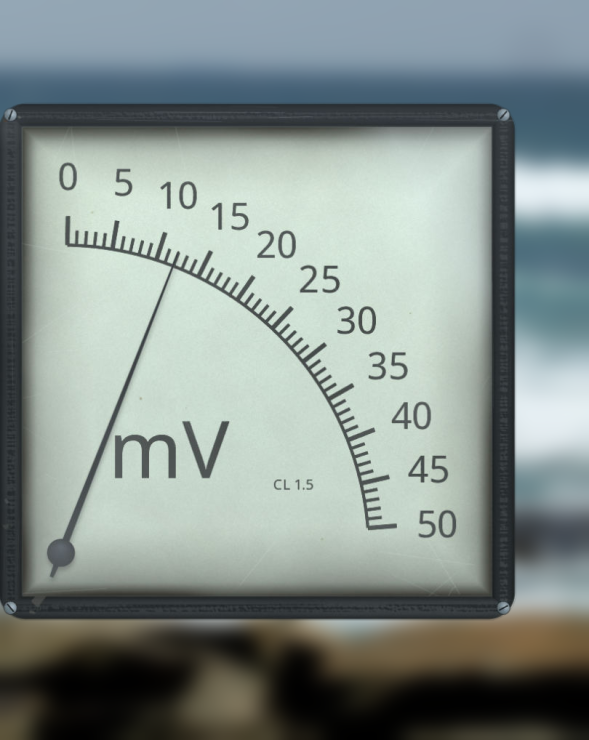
12 mV
